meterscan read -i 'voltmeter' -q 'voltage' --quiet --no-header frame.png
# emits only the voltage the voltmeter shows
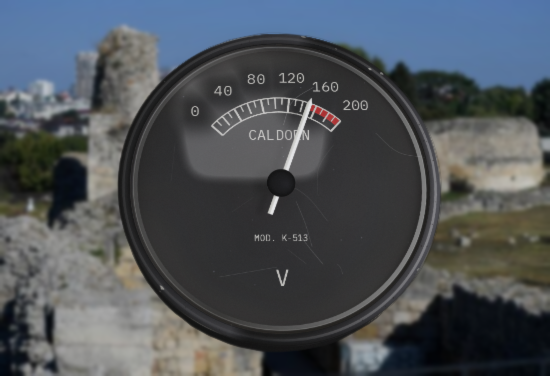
150 V
